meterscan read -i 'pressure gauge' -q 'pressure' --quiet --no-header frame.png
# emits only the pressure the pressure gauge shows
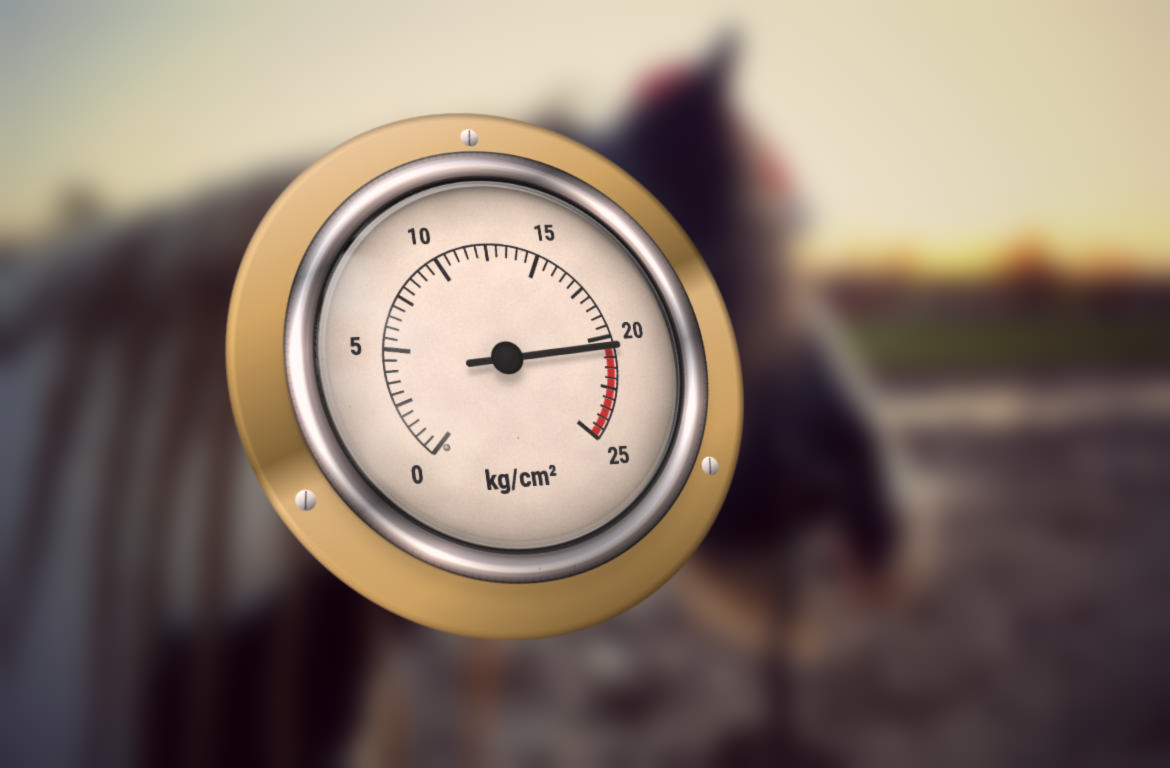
20.5 kg/cm²
